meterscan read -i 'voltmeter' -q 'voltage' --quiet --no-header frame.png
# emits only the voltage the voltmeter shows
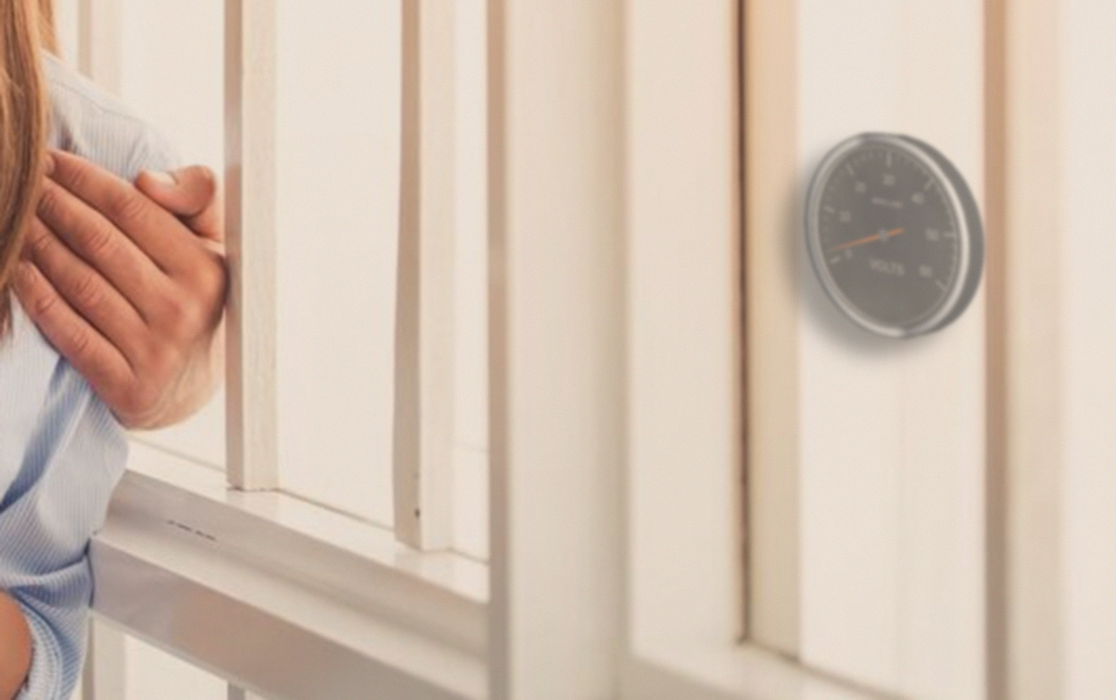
2 V
